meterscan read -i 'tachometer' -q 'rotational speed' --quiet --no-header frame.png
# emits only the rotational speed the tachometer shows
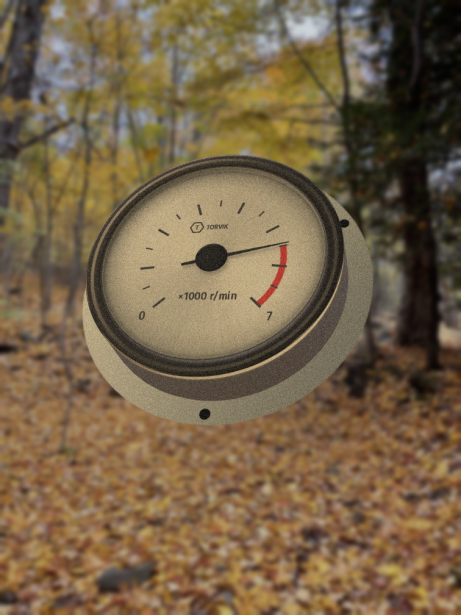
5500 rpm
